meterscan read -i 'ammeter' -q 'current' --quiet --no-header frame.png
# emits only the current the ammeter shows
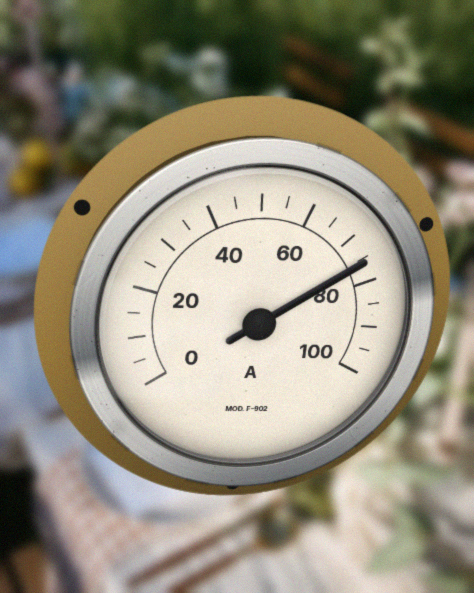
75 A
